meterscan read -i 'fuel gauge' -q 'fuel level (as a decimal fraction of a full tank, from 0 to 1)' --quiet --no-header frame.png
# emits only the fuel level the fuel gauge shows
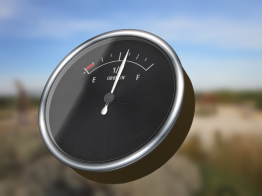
0.625
